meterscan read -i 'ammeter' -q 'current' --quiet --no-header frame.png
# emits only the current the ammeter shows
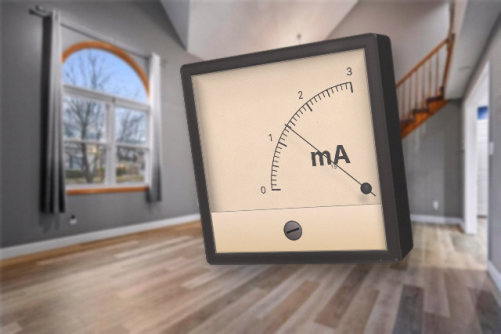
1.4 mA
